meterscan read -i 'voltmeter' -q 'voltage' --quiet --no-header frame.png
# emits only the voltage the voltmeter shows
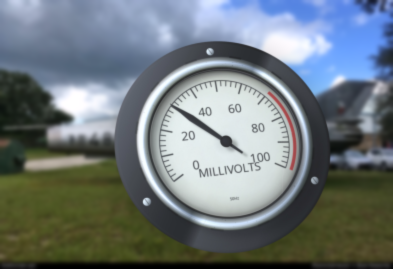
30 mV
